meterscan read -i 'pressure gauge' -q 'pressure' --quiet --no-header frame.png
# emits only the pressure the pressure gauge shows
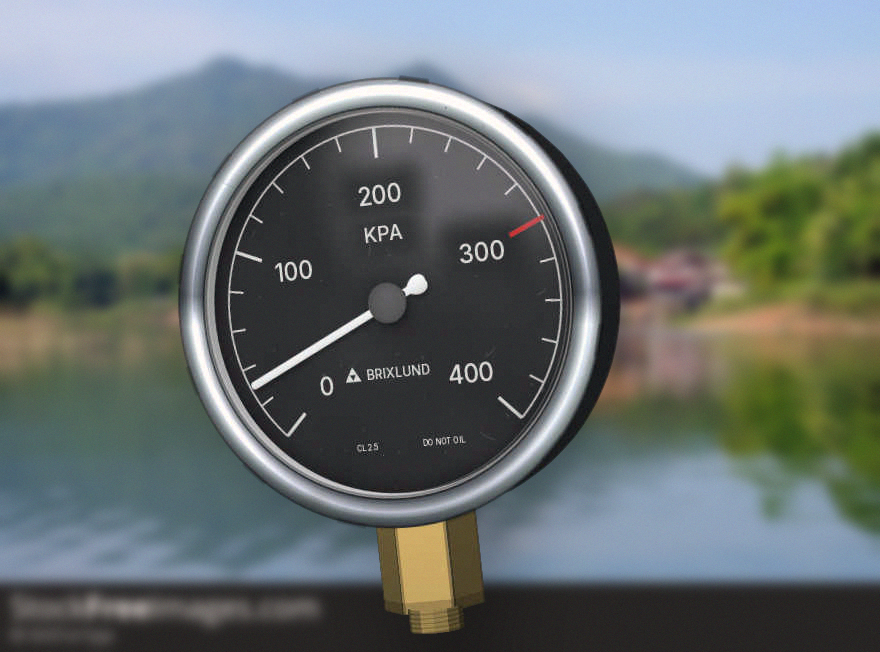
30 kPa
